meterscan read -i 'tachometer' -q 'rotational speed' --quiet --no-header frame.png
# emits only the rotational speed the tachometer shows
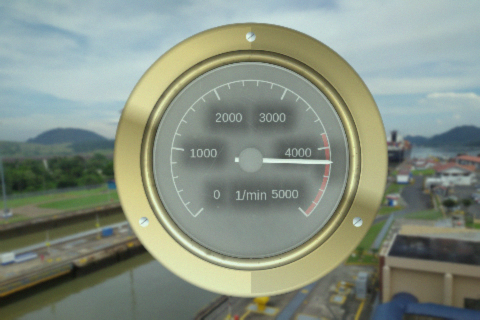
4200 rpm
